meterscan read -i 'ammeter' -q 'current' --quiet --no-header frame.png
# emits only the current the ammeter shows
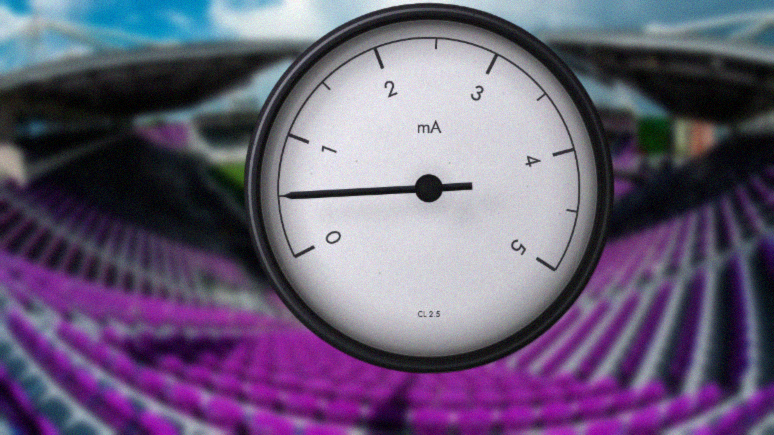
0.5 mA
